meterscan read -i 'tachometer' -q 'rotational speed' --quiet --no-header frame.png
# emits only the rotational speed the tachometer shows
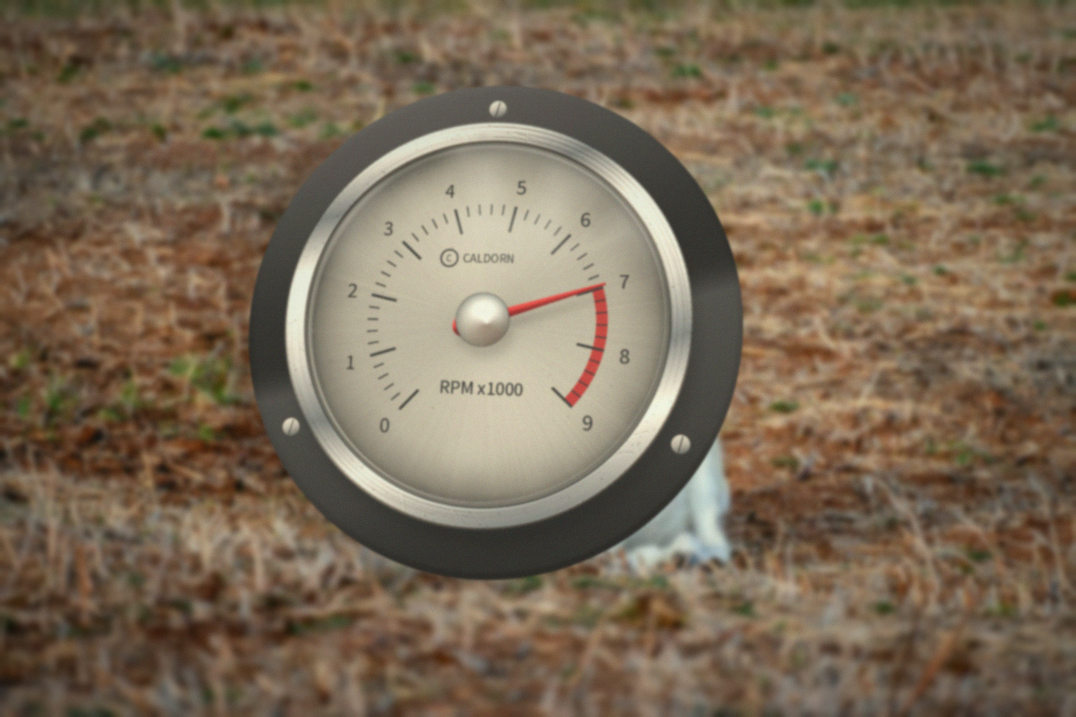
7000 rpm
